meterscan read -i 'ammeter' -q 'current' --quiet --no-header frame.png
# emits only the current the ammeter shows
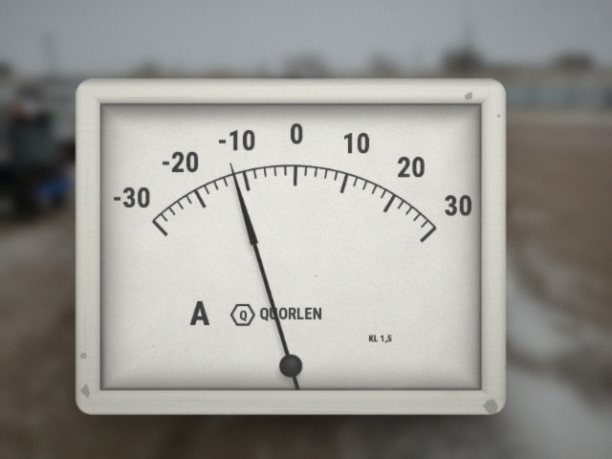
-12 A
